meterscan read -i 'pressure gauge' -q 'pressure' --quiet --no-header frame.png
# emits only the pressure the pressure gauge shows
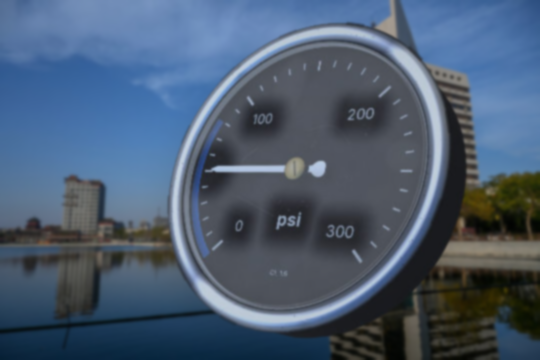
50 psi
